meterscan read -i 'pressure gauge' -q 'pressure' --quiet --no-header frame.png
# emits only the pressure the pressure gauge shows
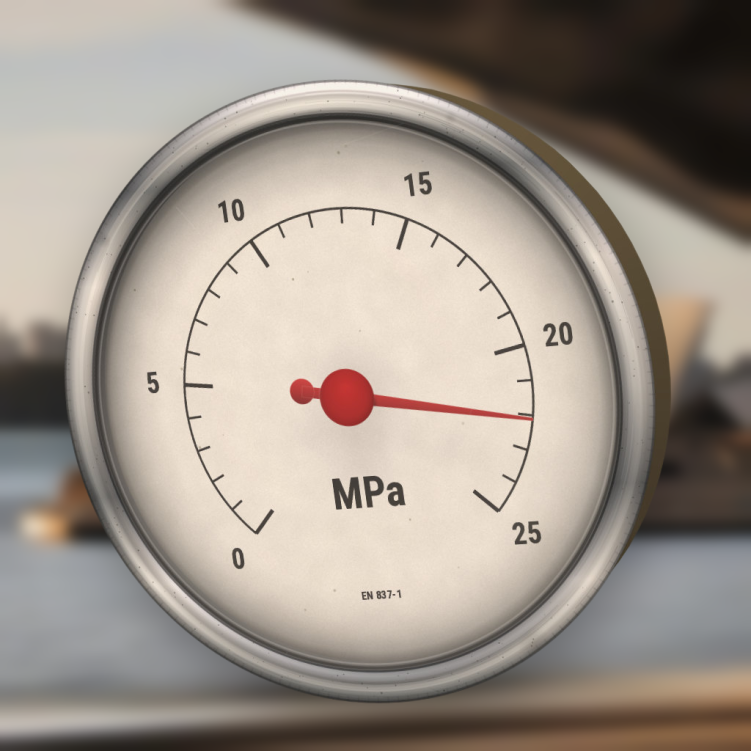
22 MPa
